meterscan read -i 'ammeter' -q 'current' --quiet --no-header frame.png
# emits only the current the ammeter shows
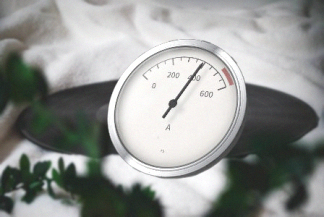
400 A
